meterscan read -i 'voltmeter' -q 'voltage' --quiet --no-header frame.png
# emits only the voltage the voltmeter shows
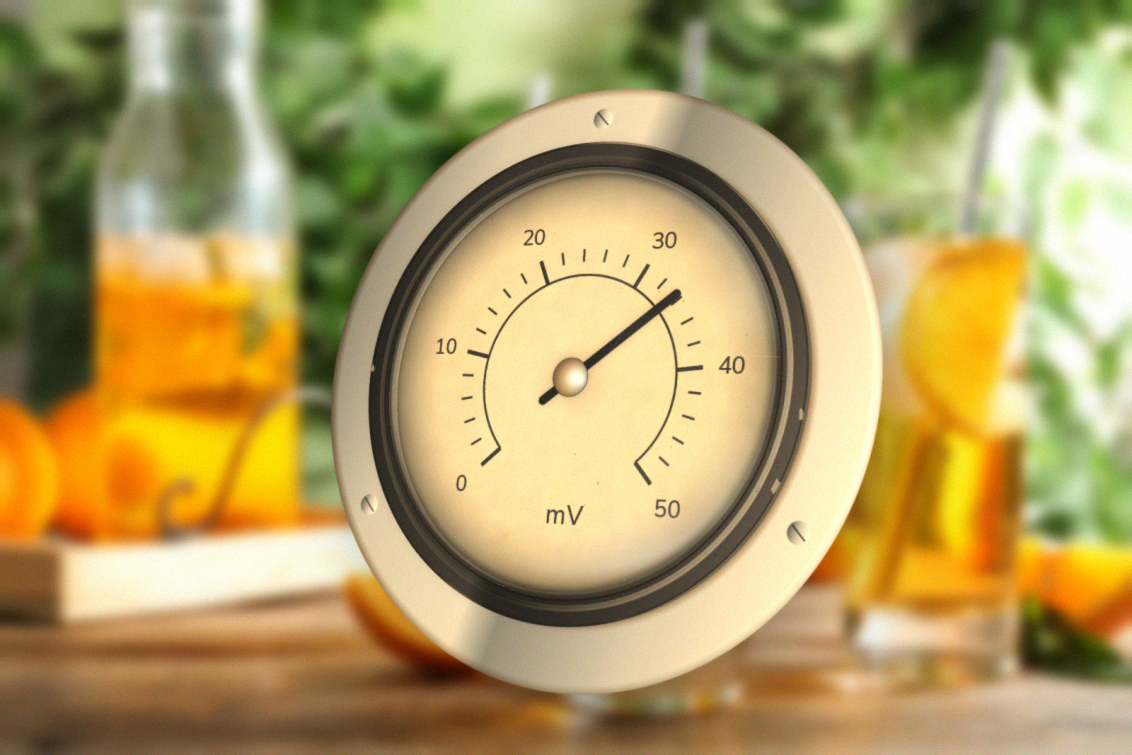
34 mV
